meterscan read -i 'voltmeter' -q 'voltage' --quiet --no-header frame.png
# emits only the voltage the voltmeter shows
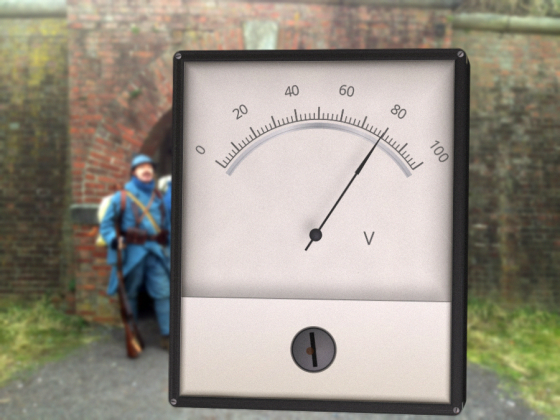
80 V
